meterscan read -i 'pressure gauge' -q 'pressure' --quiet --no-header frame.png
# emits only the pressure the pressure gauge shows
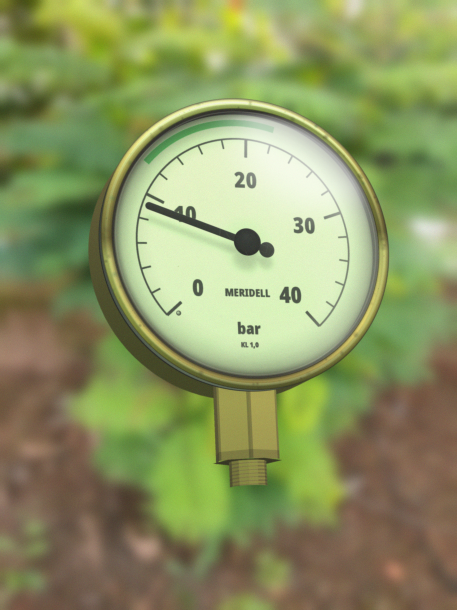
9 bar
